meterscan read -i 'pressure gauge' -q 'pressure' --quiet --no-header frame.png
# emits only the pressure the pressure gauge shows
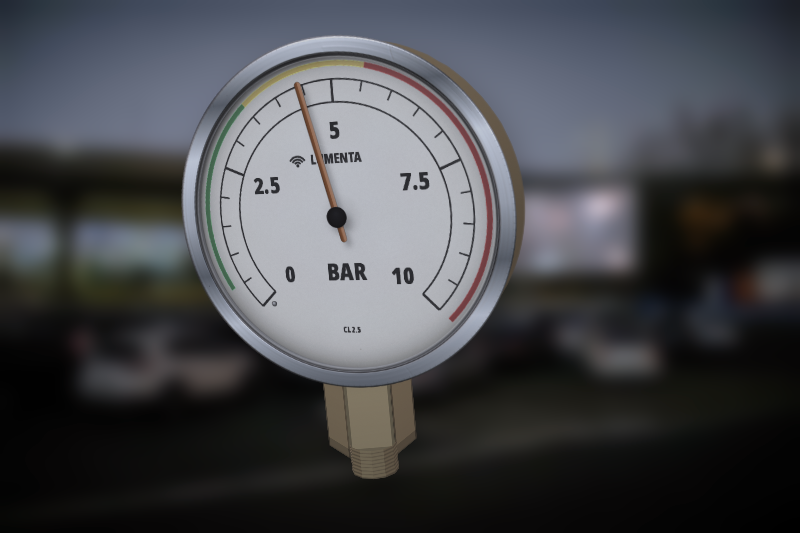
4.5 bar
